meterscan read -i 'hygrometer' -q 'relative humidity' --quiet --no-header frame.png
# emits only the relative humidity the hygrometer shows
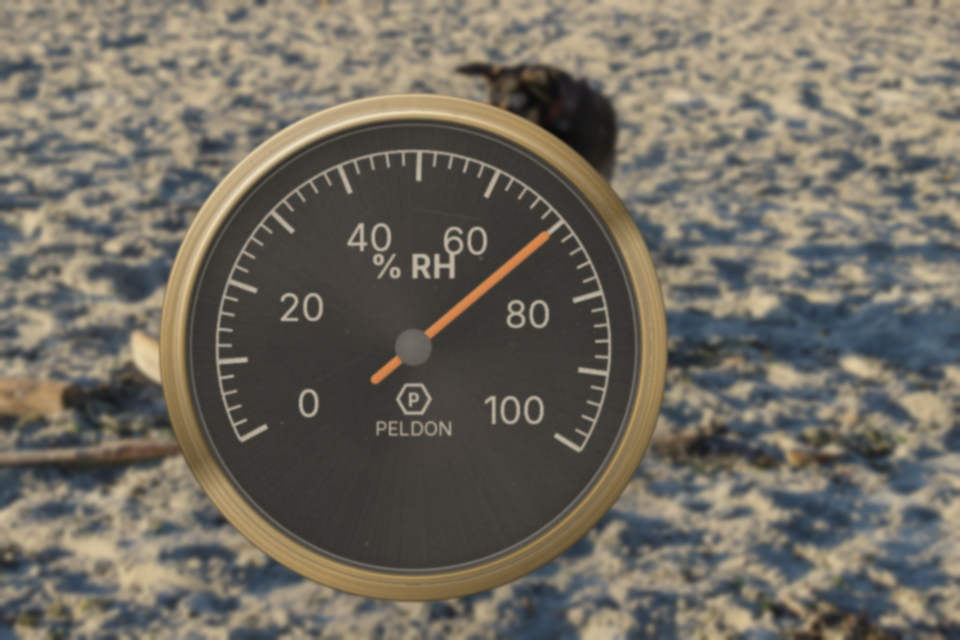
70 %
